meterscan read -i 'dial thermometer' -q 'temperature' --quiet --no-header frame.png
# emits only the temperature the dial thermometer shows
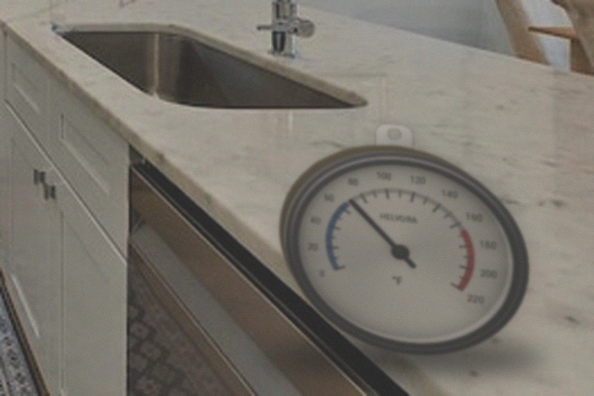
70 °F
